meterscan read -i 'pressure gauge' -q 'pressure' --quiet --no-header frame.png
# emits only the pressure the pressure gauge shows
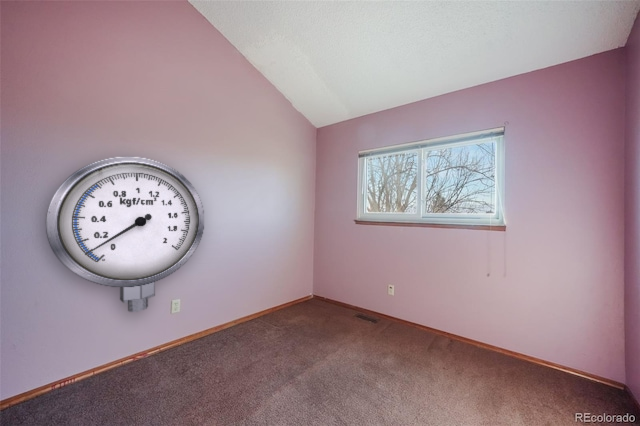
0.1 kg/cm²
